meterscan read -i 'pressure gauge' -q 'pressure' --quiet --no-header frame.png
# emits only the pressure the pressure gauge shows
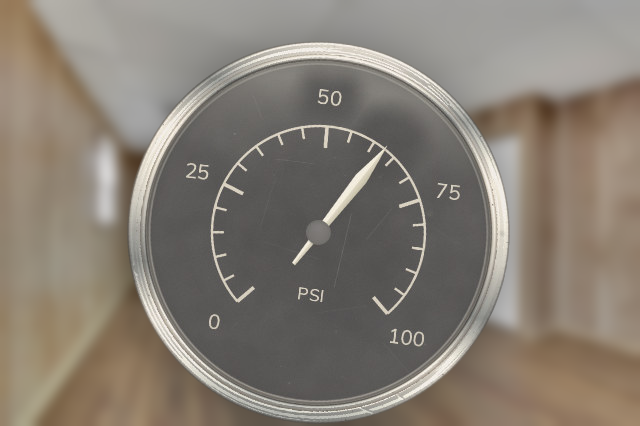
62.5 psi
